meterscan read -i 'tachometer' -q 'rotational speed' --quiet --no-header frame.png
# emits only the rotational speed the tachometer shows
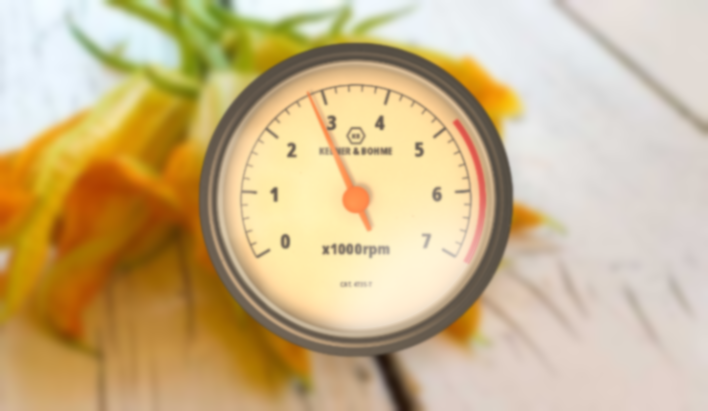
2800 rpm
